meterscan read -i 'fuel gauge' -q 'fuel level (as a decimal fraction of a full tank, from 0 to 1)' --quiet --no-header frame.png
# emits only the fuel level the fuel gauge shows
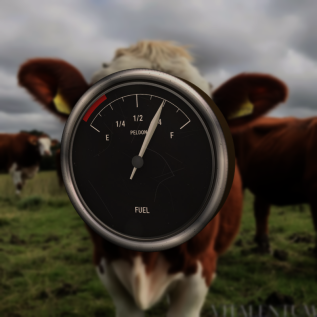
0.75
